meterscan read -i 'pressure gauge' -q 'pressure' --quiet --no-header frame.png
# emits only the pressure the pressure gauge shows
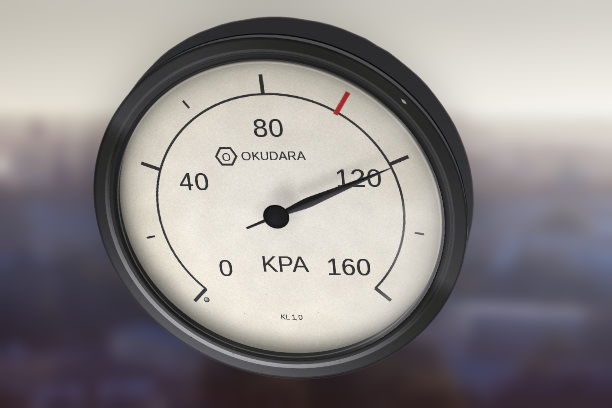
120 kPa
